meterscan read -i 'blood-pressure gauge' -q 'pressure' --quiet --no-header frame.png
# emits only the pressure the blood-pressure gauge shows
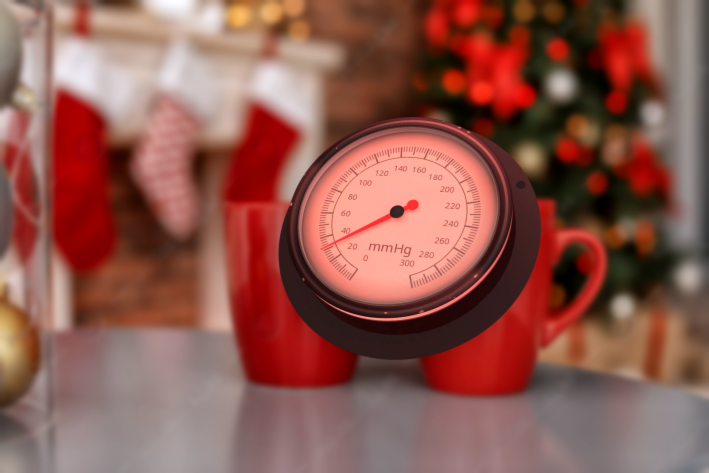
30 mmHg
